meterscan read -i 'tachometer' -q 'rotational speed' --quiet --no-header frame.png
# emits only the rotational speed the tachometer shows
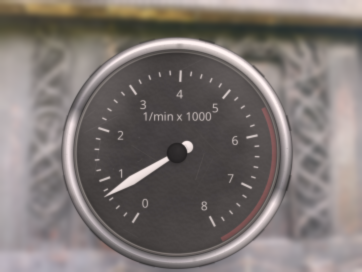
700 rpm
